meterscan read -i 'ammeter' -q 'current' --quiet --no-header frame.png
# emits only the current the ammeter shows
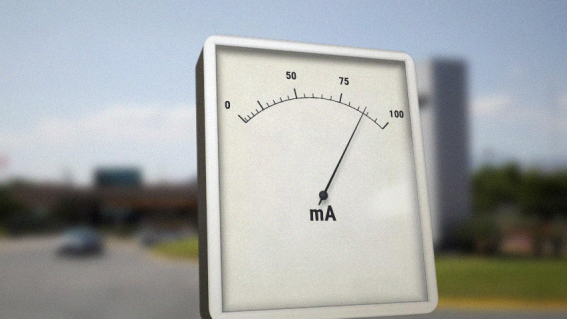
87.5 mA
